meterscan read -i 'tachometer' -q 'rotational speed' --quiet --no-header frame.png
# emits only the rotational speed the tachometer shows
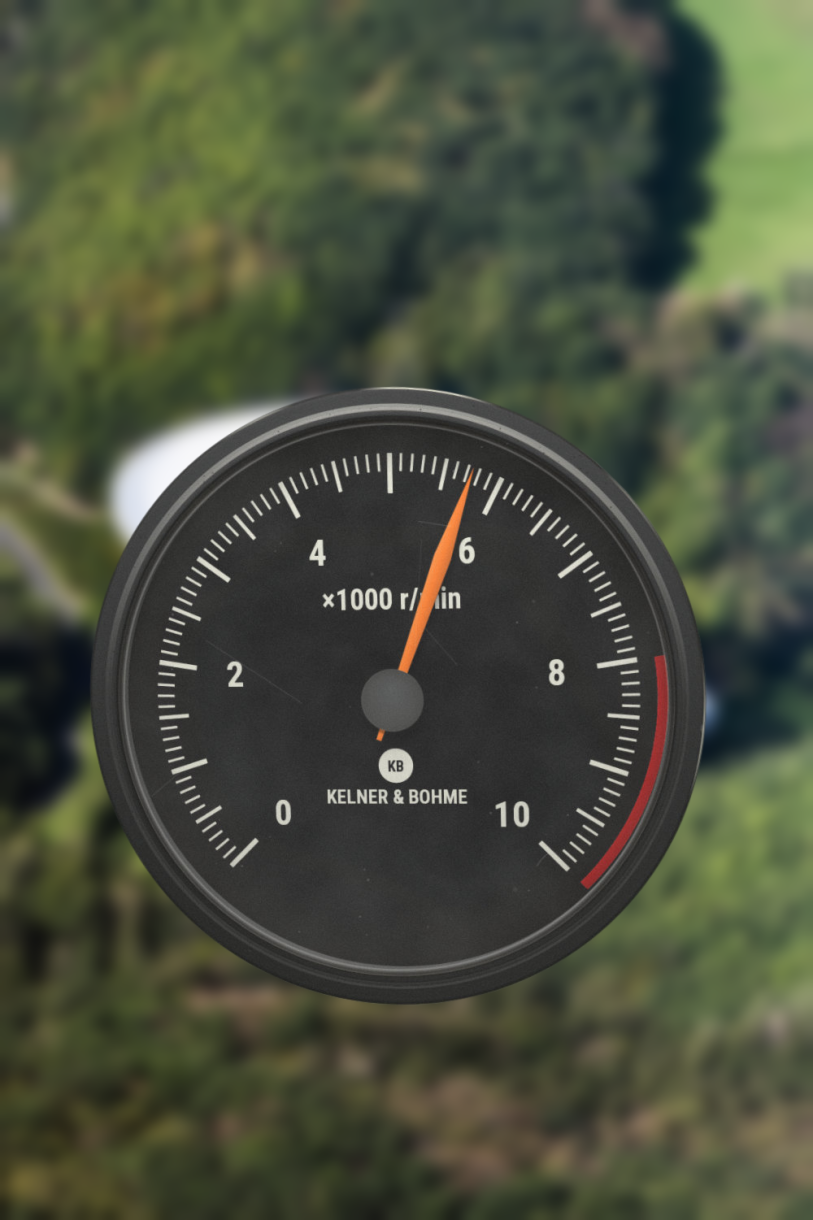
5750 rpm
